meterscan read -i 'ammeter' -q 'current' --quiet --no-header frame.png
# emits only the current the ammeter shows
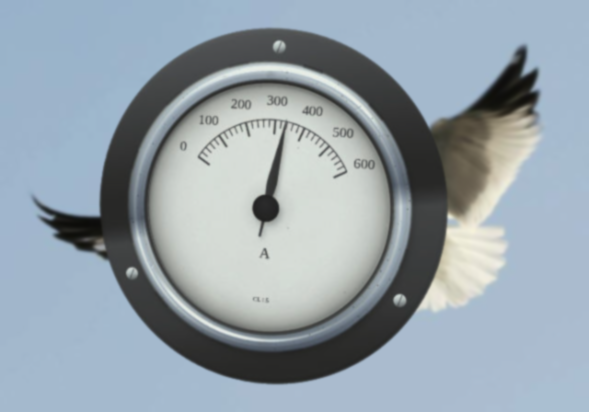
340 A
